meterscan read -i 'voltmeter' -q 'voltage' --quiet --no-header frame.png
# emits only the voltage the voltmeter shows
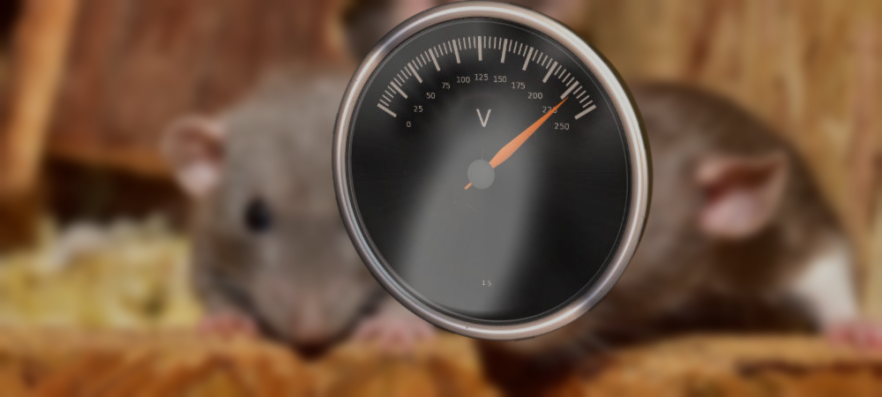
230 V
